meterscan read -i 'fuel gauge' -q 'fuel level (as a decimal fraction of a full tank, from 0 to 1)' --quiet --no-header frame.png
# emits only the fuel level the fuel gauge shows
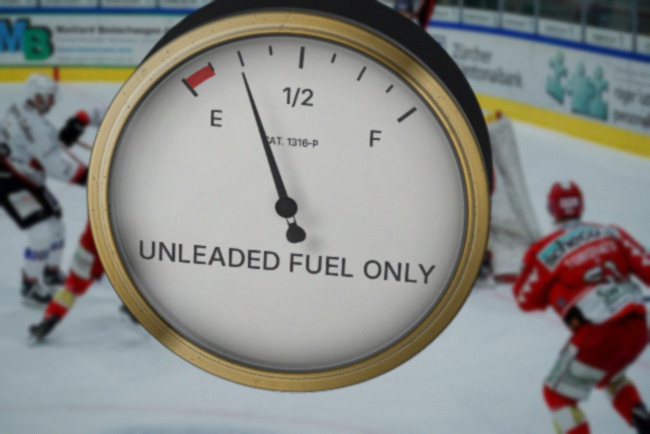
0.25
